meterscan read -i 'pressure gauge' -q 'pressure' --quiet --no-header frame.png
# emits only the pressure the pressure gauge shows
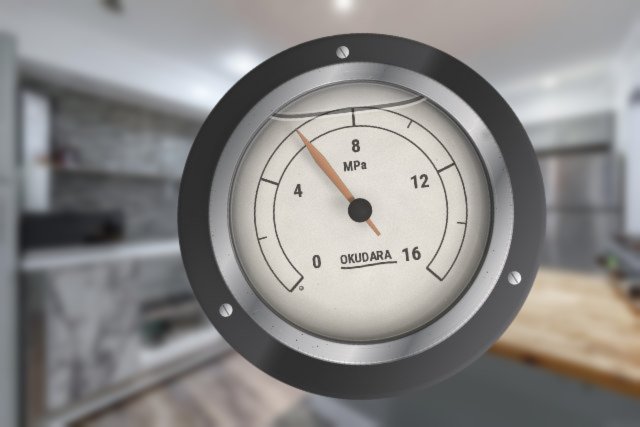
6 MPa
